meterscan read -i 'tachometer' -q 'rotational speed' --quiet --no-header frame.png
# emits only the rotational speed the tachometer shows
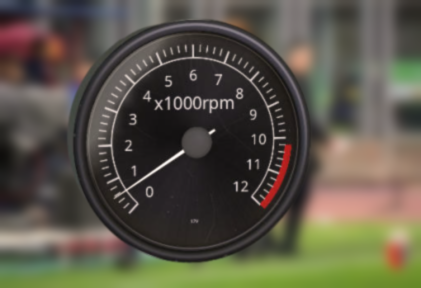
600 rpm
